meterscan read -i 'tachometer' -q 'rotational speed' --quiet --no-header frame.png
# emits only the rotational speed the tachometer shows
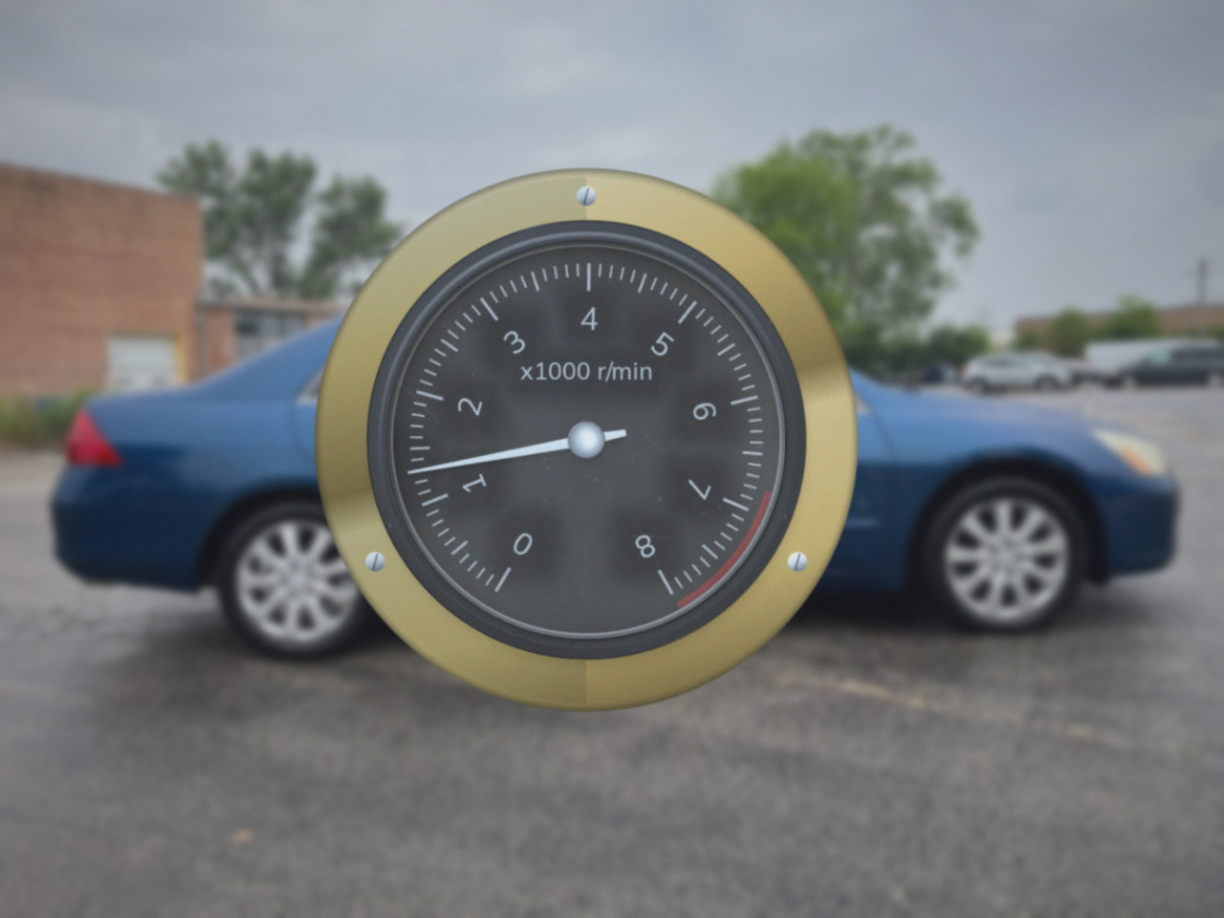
1300 rpm
